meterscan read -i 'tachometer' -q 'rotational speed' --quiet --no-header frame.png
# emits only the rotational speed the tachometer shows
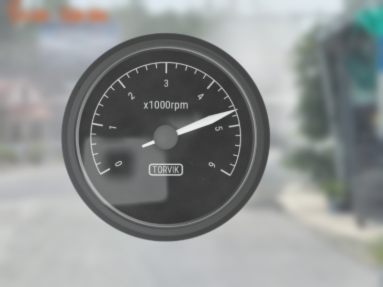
4700 rpm
